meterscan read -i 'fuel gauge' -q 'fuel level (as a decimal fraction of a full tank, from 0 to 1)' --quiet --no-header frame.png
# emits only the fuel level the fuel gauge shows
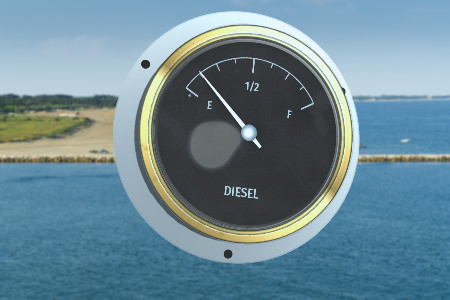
0.125
